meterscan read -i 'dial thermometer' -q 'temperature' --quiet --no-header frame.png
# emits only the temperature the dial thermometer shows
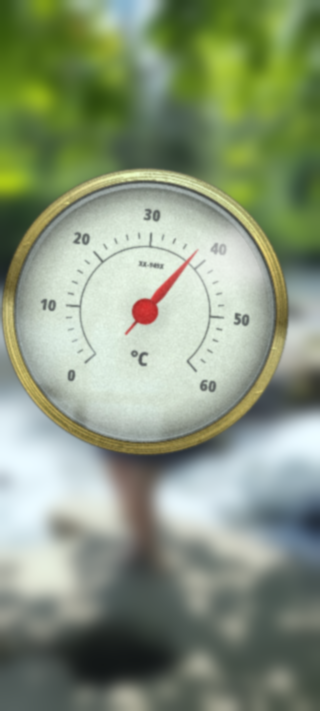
38 °C
